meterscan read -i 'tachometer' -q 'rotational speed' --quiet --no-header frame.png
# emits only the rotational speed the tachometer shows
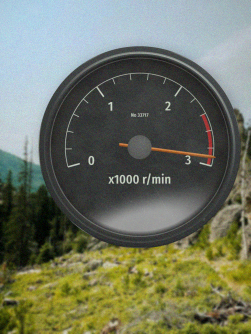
2900 rpm
